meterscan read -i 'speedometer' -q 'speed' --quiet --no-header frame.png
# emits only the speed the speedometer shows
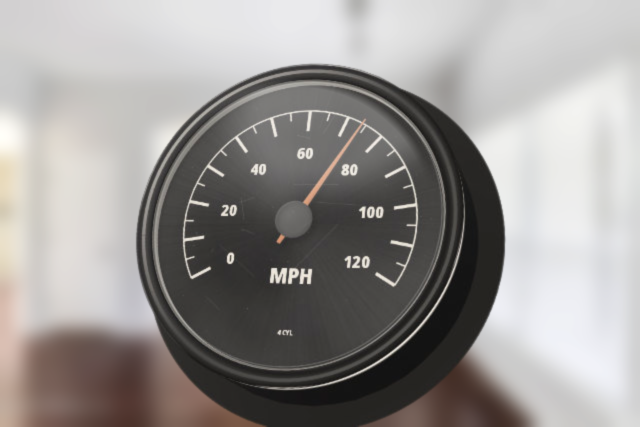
75 mph
